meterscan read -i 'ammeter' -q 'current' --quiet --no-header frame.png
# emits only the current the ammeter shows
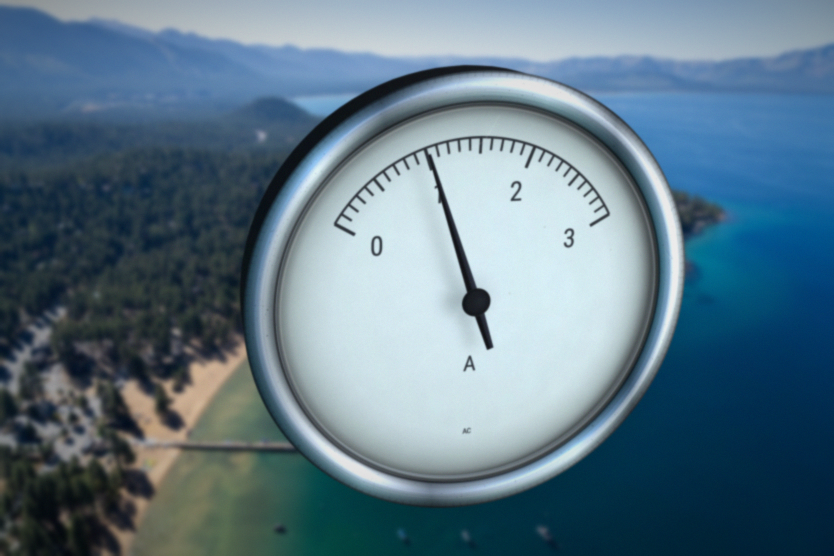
1 A
